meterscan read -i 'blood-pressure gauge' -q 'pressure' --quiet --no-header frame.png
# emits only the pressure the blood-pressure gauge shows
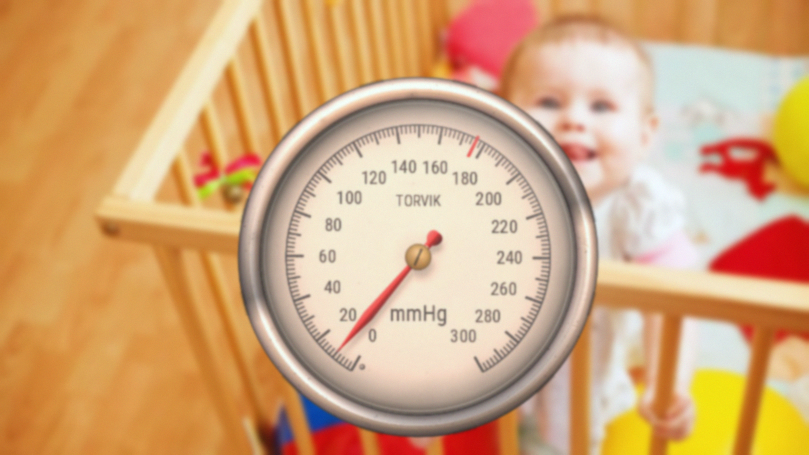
10 mmHg
